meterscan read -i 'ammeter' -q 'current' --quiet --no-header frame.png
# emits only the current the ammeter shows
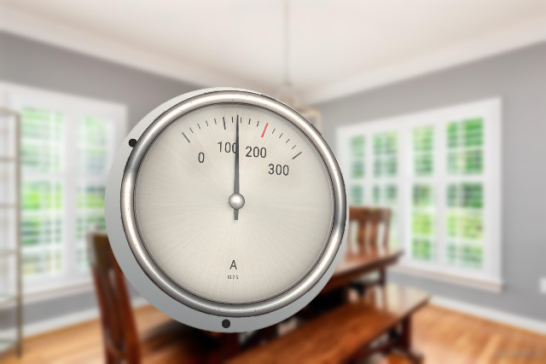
130 A
